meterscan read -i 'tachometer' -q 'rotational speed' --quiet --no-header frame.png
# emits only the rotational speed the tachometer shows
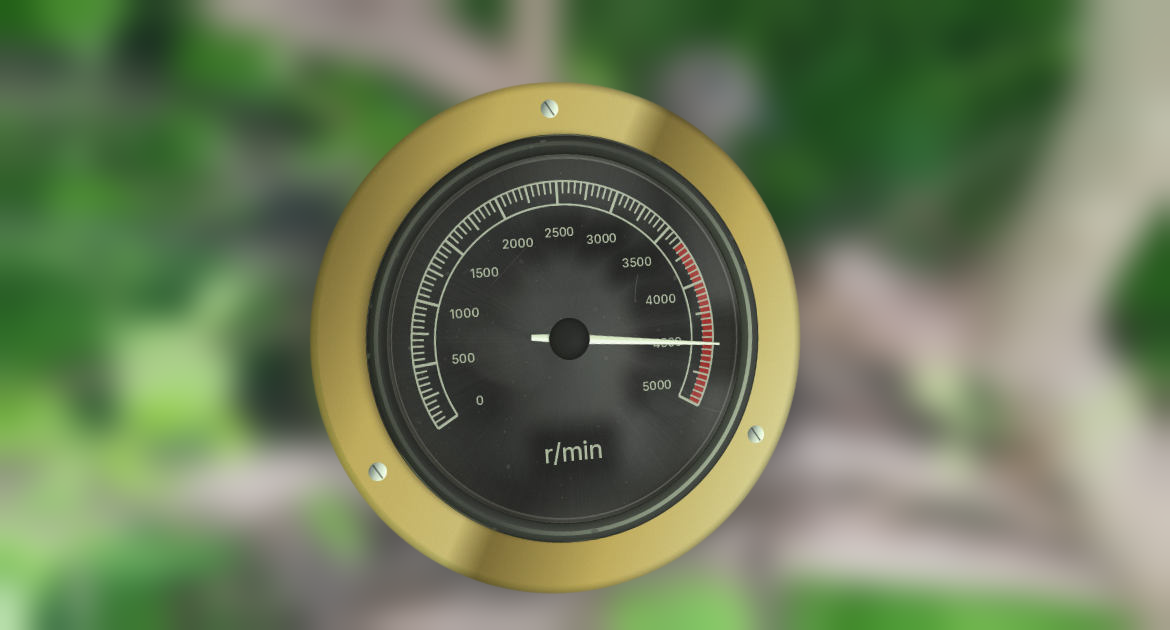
4500 rpm
